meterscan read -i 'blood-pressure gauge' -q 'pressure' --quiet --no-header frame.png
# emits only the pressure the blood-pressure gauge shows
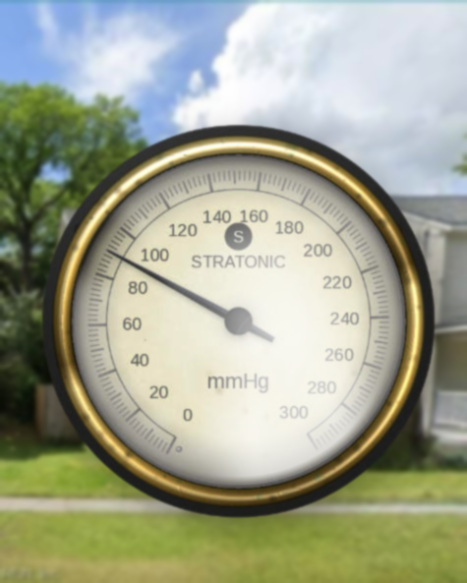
90 mmHg
